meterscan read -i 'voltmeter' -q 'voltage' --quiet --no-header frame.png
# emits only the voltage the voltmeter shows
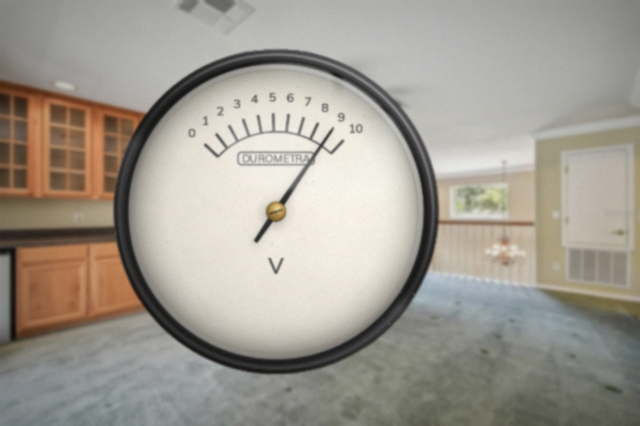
9 V
